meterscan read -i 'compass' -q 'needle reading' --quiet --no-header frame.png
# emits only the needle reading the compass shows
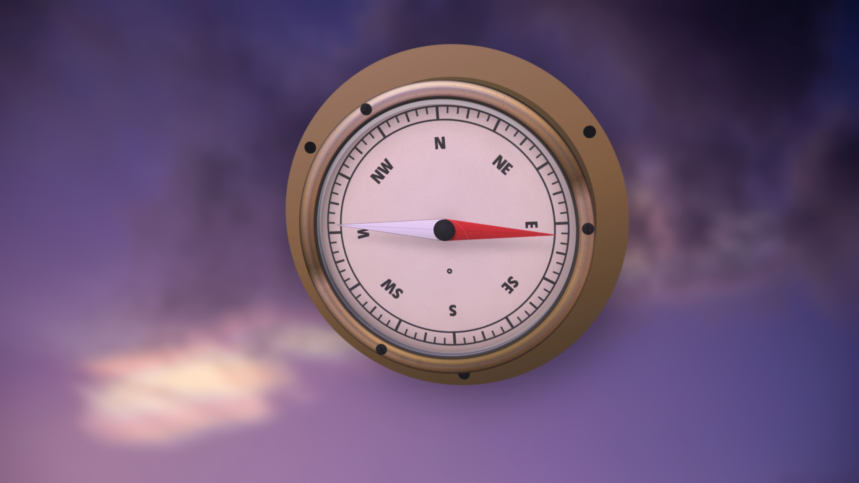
95 °
